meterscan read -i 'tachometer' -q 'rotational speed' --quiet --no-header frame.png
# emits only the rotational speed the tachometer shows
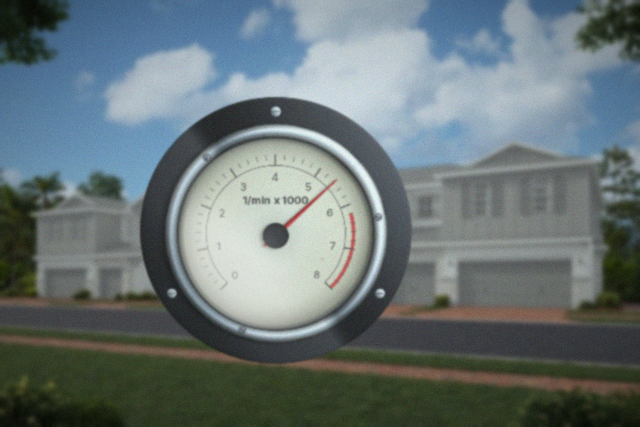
5400 rpm
